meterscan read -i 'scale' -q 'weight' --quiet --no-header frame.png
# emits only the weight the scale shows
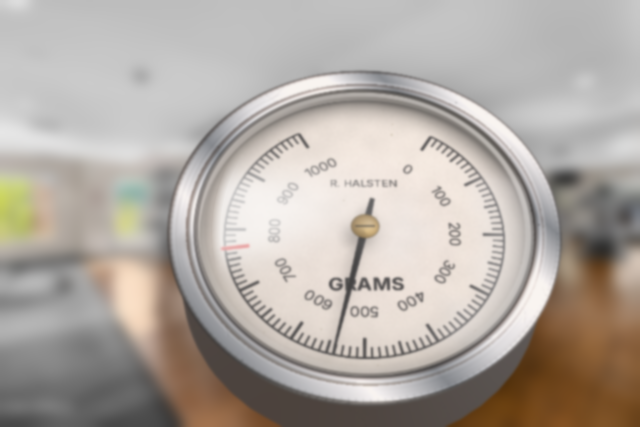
540 g
